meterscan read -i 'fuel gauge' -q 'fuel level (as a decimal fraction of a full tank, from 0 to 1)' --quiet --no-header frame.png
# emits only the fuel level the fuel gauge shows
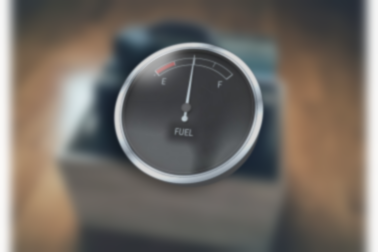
0.5
